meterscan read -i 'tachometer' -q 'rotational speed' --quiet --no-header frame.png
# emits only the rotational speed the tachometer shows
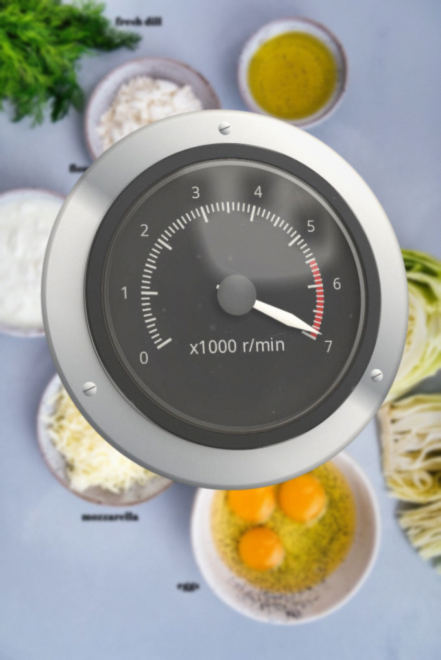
6900 rpm
